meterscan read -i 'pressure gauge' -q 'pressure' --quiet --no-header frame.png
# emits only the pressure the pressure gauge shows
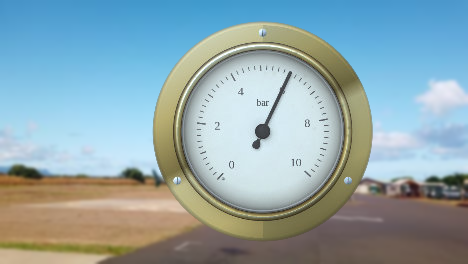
6 bar
